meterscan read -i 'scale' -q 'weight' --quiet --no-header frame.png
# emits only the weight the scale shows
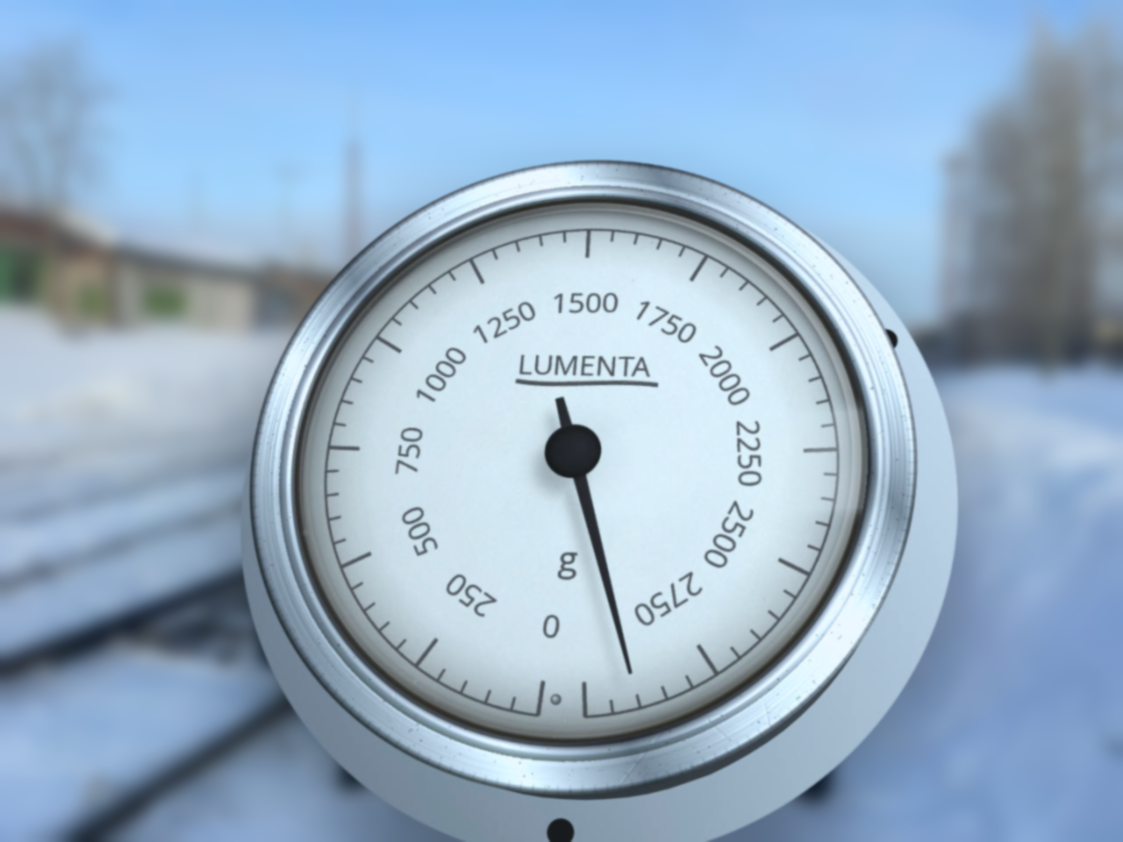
2900 g
